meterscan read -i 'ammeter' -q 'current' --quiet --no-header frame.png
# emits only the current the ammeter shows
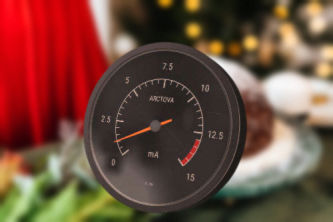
1 mA
